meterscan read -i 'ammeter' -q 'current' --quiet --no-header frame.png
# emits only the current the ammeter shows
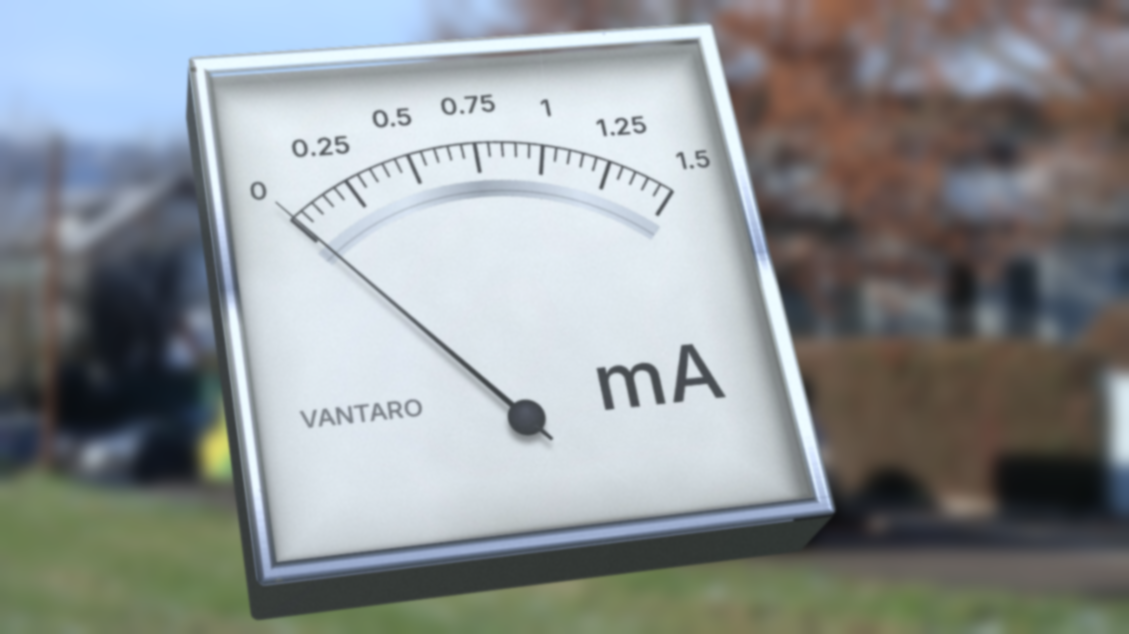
0 mA
